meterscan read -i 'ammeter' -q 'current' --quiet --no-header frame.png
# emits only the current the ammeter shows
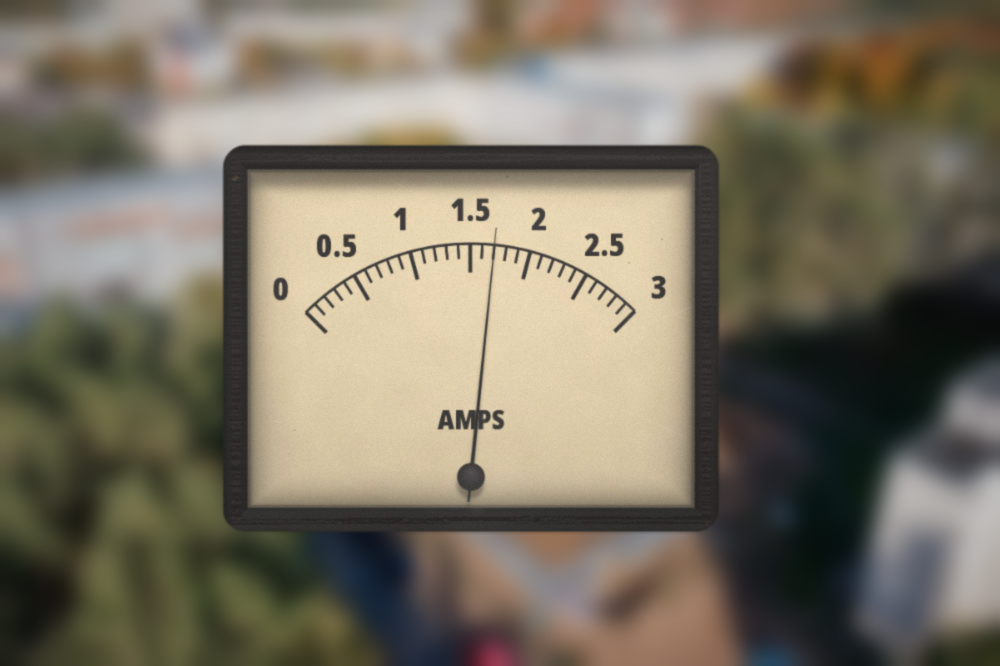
1.7 A
